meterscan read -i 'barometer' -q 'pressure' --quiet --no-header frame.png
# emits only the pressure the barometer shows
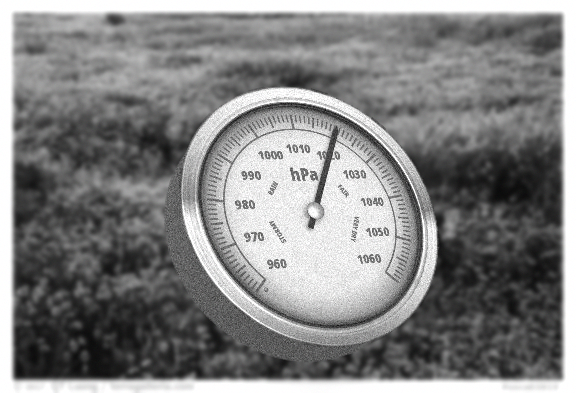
1020 hPa
